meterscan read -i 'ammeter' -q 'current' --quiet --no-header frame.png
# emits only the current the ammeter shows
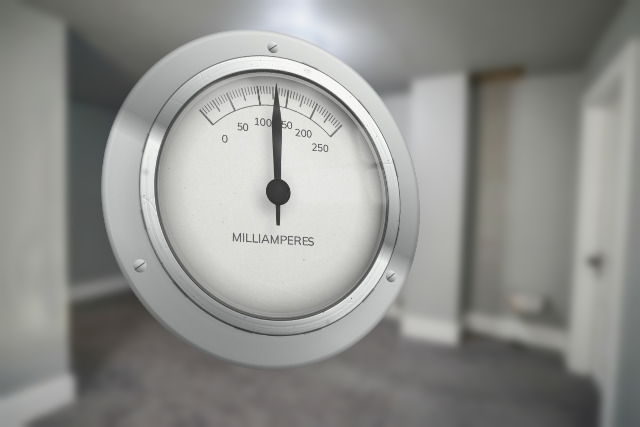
125 mA
